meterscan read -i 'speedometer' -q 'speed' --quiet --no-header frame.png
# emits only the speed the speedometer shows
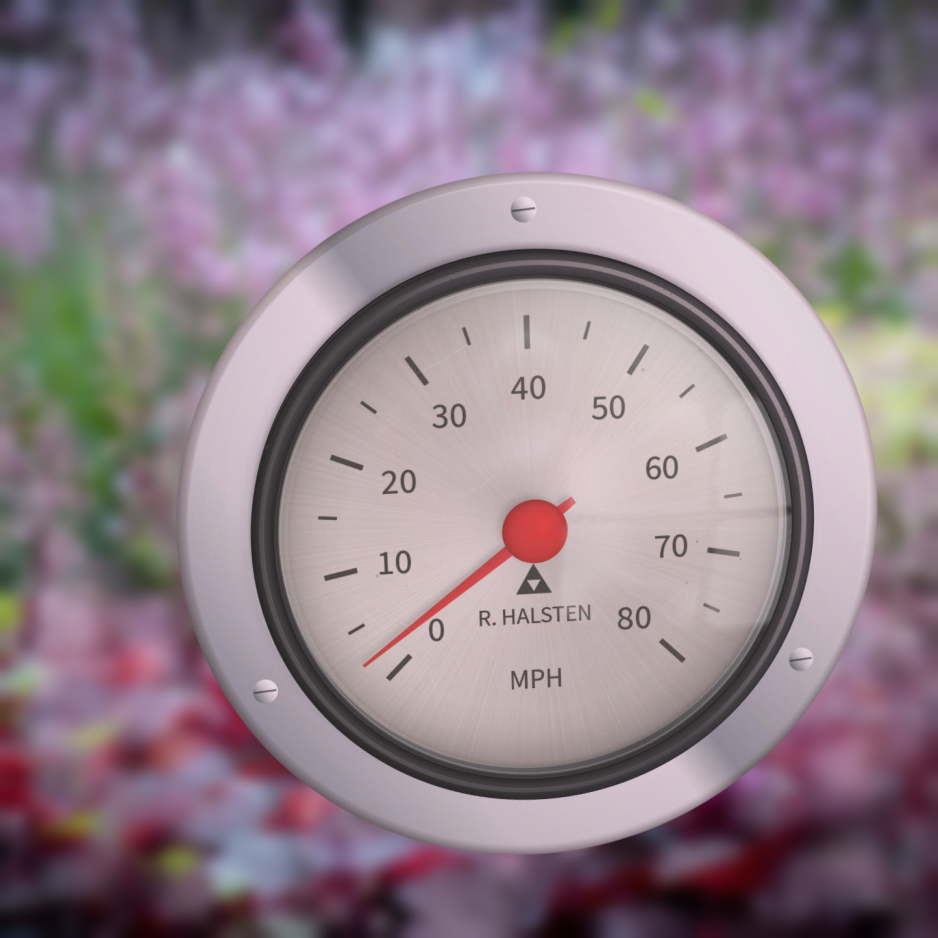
2.5 mph
